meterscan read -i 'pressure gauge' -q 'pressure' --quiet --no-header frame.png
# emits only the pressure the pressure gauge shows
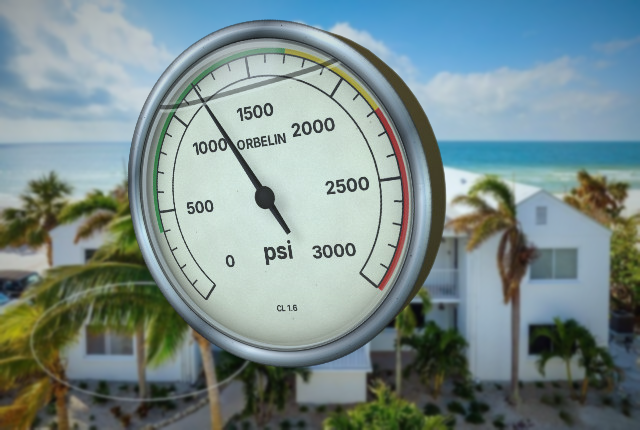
1200 psi
